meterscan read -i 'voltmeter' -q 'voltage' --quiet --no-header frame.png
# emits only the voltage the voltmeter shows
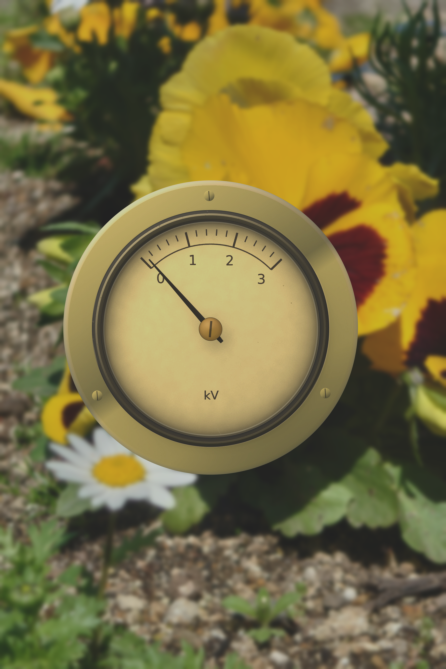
0.1 kV
